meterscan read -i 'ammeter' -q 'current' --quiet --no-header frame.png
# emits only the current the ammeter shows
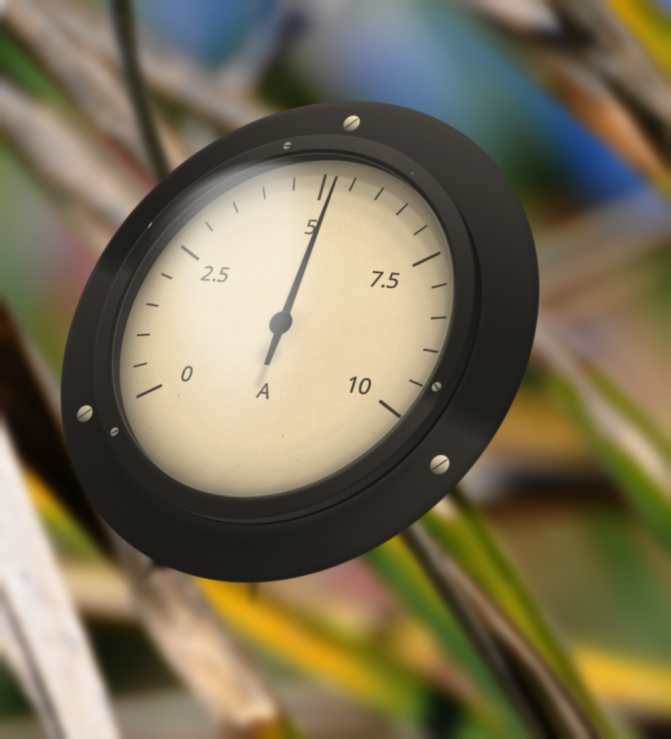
5.25 A
